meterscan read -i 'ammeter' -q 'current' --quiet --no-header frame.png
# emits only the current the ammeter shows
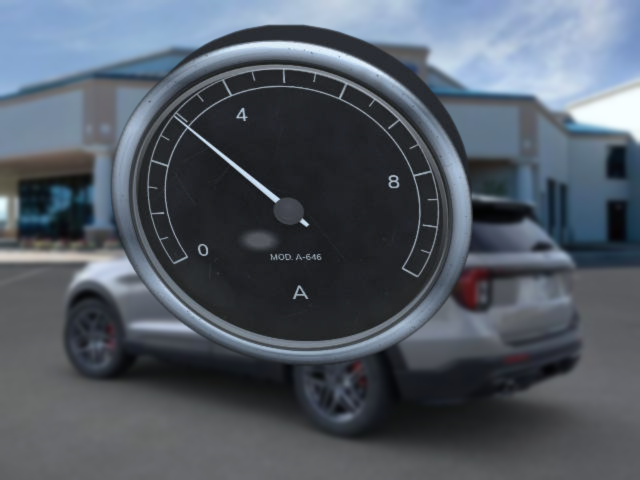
3 A
